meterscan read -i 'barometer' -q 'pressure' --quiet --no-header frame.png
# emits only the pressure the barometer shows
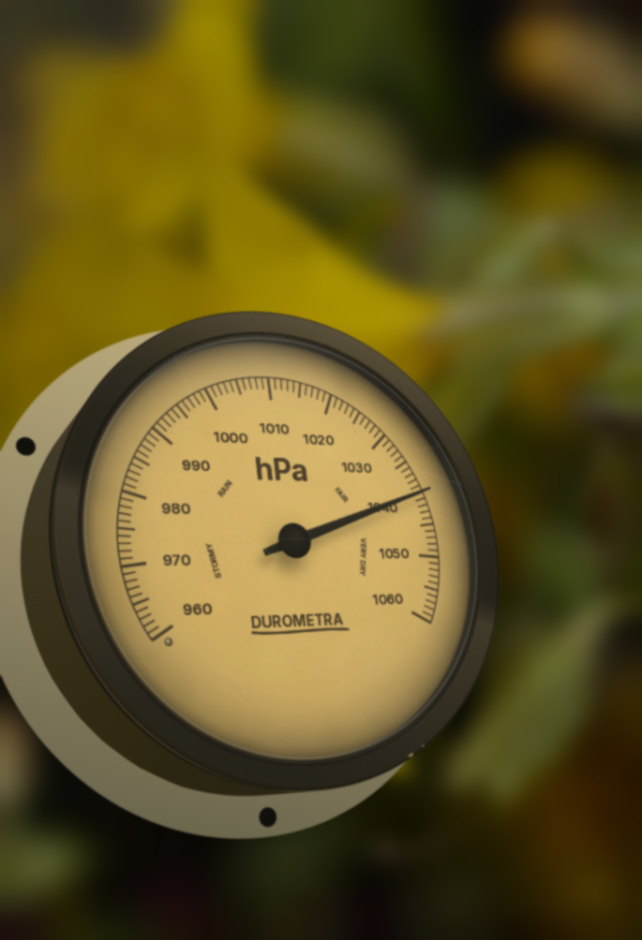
1040 hPa
